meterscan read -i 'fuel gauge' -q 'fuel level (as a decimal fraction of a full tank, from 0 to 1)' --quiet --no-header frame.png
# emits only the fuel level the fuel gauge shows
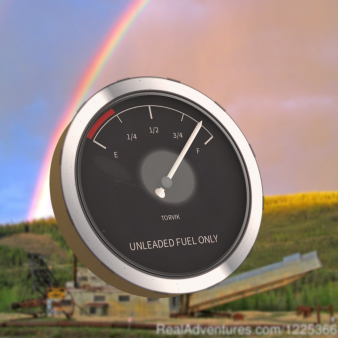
0.875
